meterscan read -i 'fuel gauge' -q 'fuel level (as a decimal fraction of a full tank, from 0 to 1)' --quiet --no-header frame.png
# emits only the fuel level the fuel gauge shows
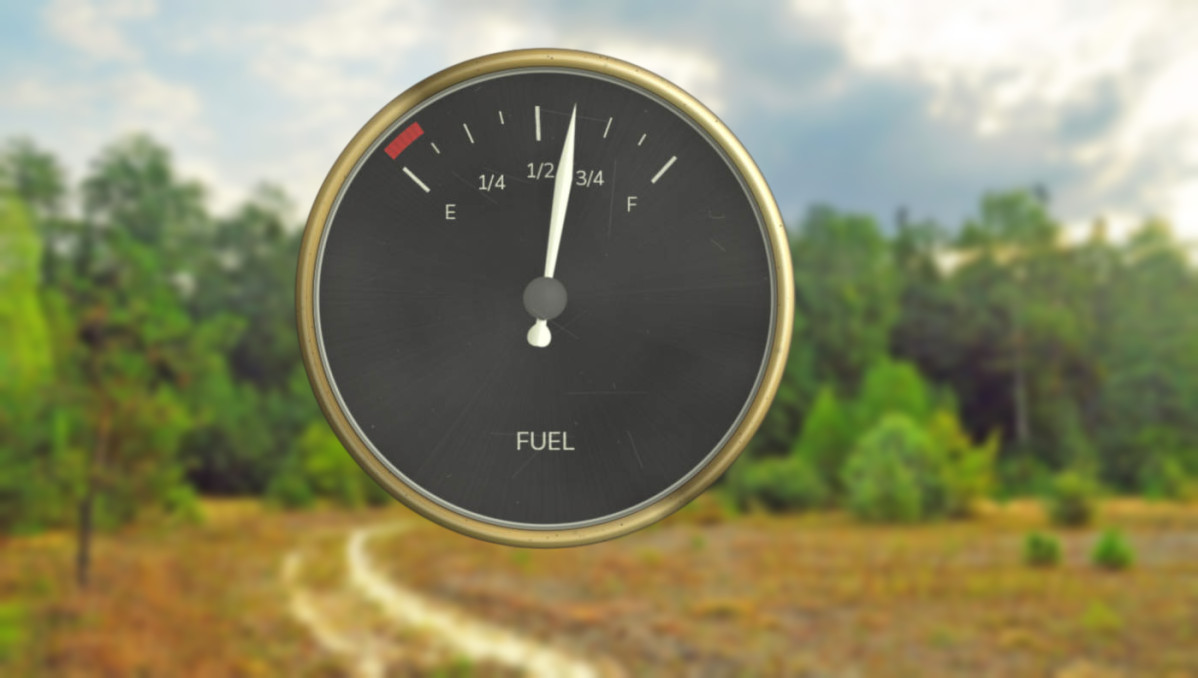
0.625
